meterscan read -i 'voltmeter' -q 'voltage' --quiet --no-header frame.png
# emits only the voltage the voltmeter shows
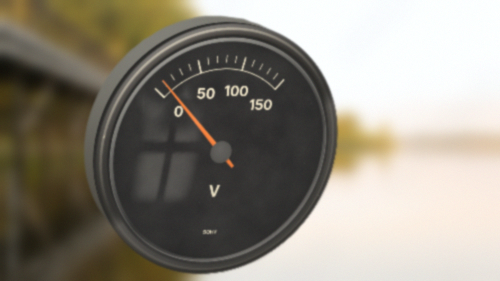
10 V
